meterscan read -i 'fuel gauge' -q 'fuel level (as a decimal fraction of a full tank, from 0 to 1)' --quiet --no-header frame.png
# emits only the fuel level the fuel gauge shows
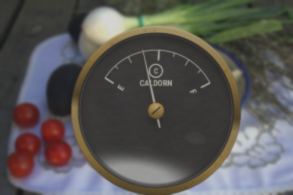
0.375
